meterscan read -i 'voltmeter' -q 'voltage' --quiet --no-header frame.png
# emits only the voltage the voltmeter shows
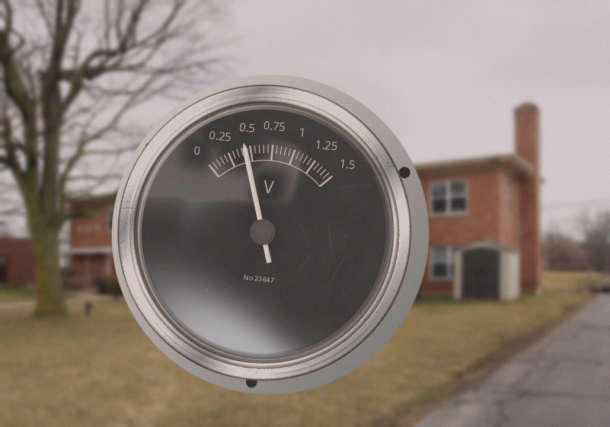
0.45 V
